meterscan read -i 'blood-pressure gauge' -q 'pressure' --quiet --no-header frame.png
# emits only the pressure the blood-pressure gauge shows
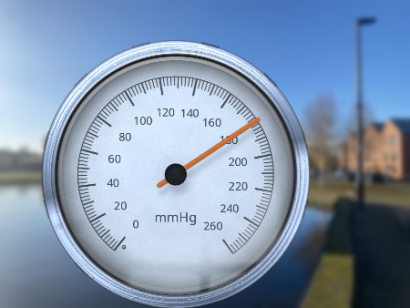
180 mmHg
